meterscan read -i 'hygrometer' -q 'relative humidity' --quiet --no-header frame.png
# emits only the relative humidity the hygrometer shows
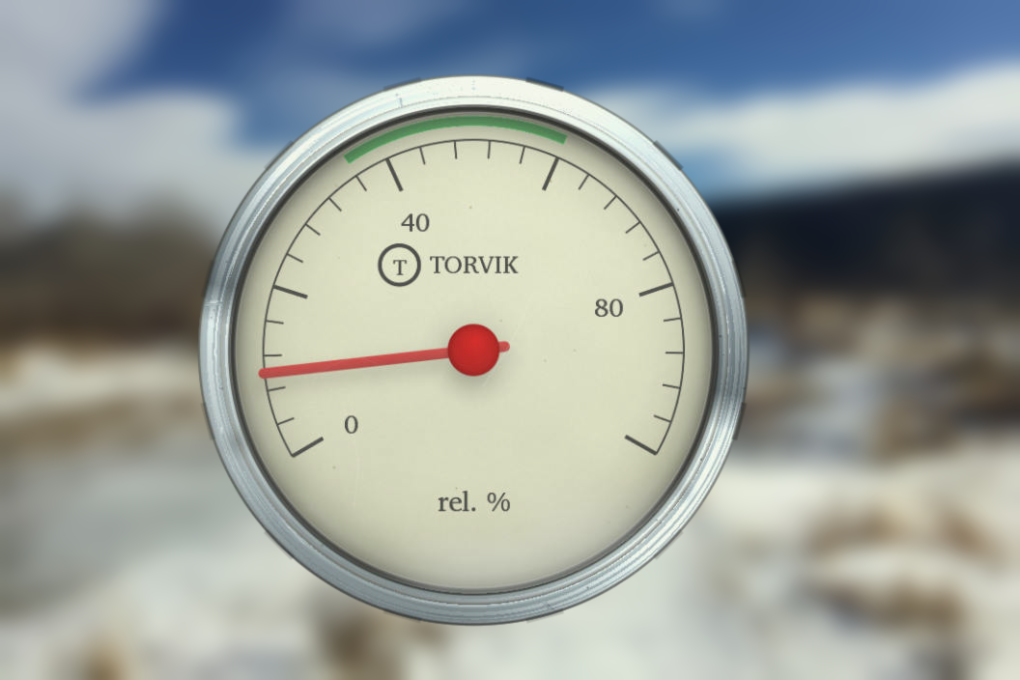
10 %
